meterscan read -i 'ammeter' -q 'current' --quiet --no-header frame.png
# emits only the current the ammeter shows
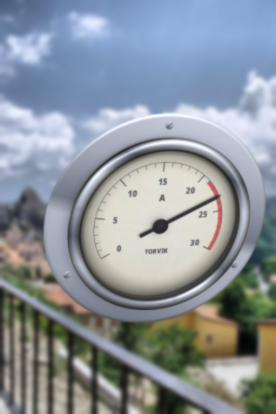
23 A
